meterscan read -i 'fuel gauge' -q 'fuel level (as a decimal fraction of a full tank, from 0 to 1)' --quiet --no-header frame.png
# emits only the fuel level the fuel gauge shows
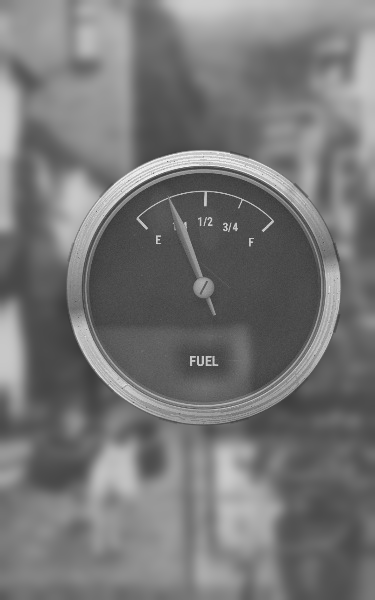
0.25
